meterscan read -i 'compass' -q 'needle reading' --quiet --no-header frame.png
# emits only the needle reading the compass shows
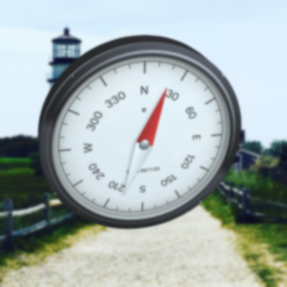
20 °
